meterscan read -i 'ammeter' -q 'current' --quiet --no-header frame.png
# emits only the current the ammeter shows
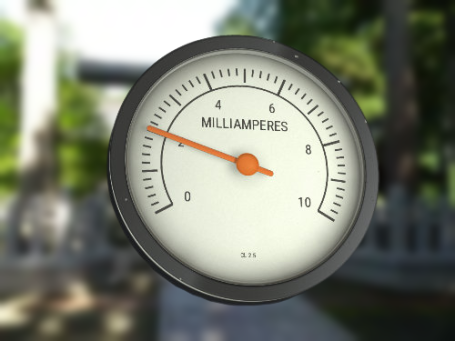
2 mA
